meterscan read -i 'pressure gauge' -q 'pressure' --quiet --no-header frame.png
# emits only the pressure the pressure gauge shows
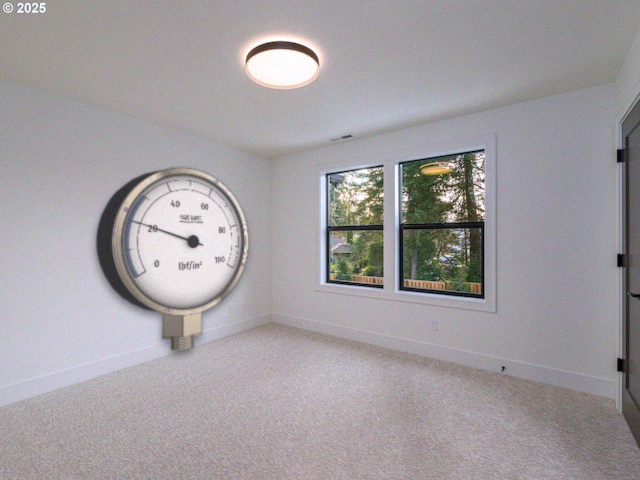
20 psi
